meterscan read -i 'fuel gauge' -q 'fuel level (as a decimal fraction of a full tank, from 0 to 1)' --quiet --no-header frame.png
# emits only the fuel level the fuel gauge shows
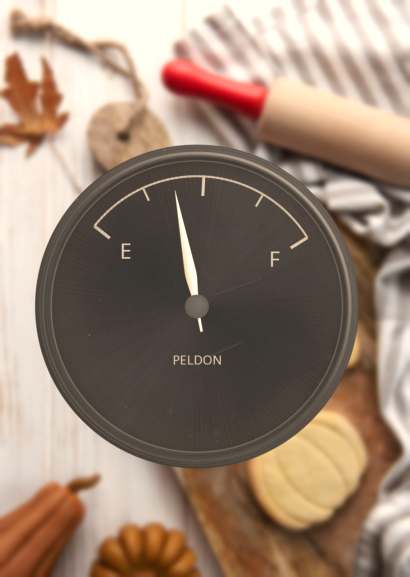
0.375
